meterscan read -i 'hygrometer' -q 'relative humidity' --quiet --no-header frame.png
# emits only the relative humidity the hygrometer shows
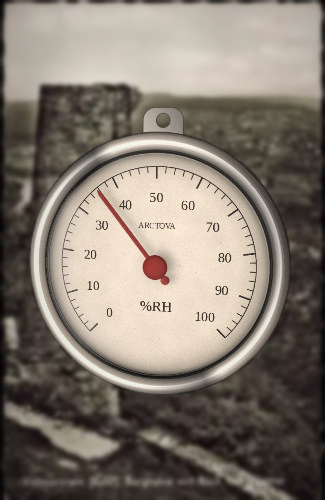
36 %
